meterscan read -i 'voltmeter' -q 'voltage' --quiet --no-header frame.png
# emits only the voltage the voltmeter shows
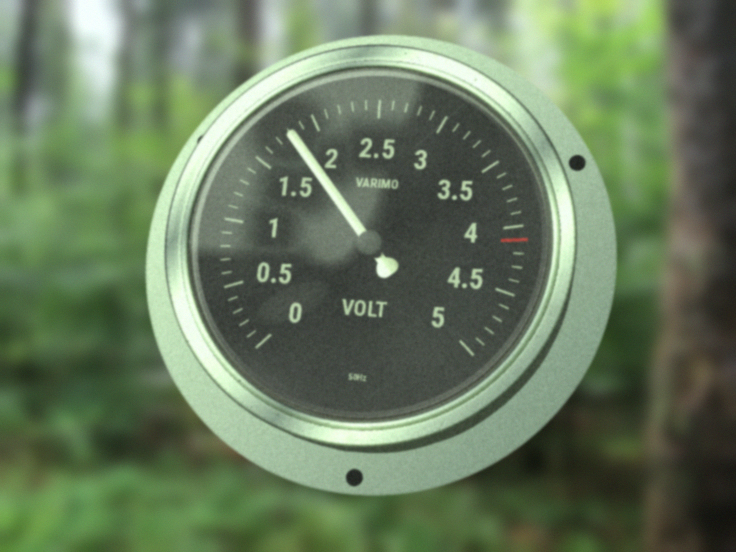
1.8 V
